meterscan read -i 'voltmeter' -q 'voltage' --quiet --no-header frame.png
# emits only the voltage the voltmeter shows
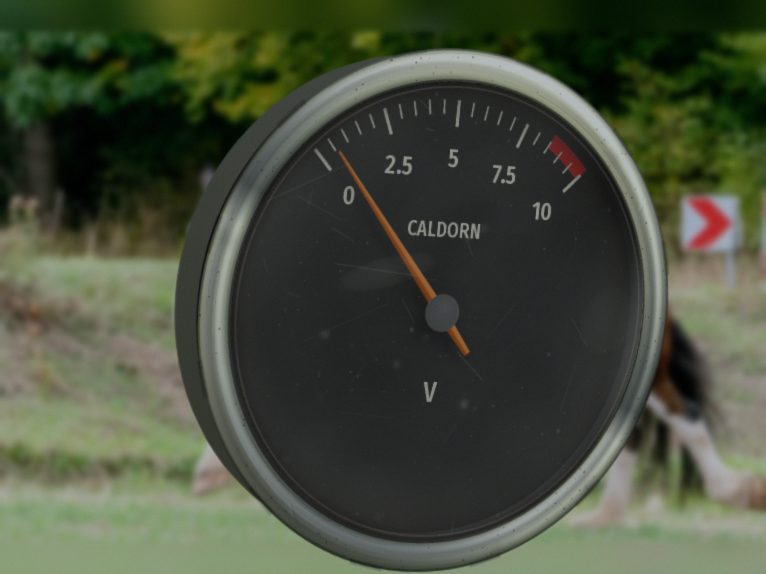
0.5 V
